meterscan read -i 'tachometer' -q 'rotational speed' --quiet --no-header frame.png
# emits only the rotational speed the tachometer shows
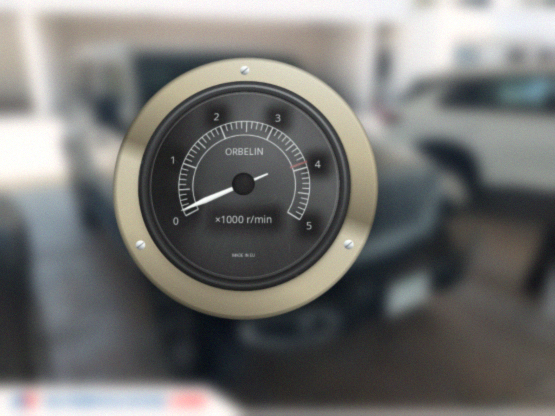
100 rpm
